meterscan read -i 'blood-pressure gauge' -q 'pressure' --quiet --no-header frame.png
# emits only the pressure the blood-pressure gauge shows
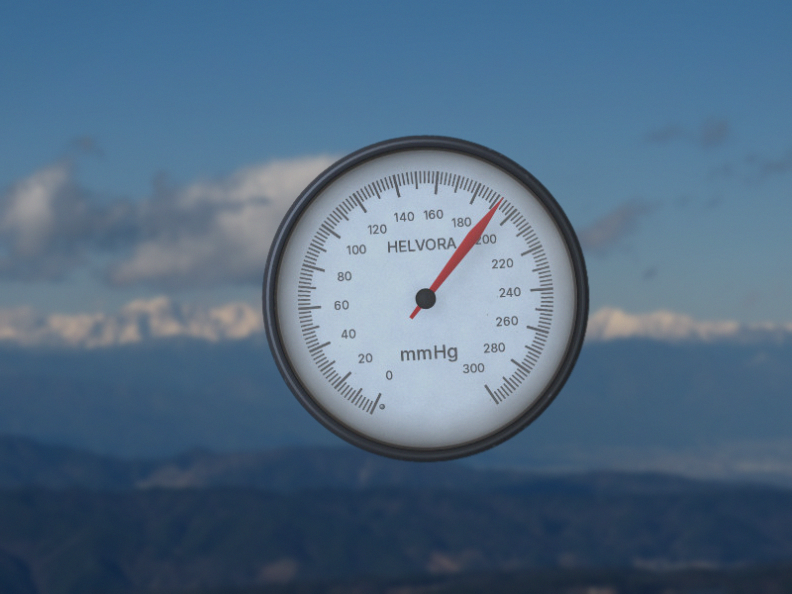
192 mmHg
